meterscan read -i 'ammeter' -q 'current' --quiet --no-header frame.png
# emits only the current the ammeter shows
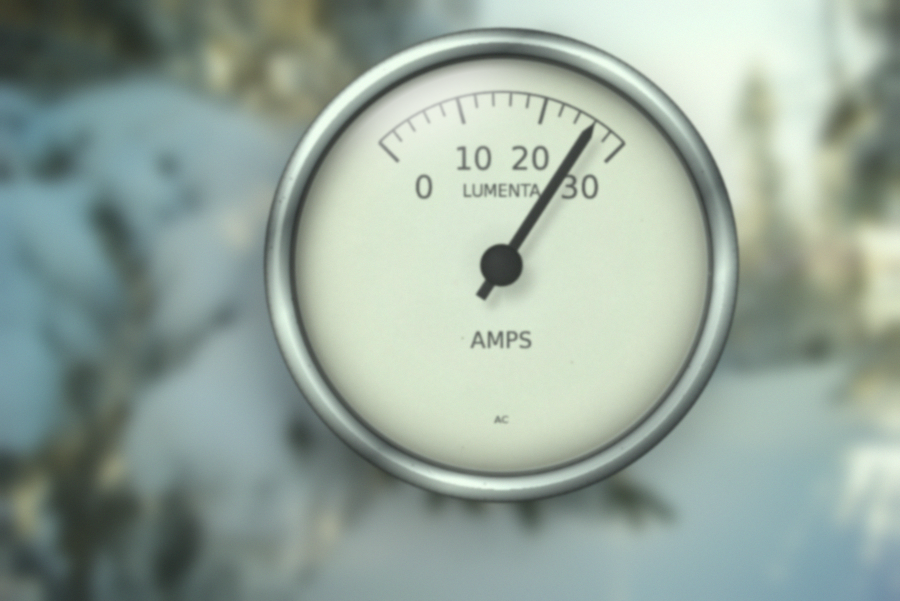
26 A
